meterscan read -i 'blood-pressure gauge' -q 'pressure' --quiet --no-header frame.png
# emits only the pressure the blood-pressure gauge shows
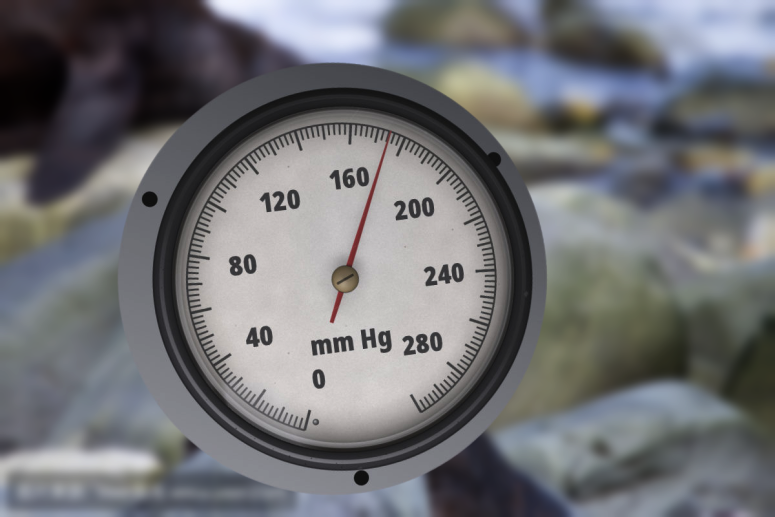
174 mmHg
